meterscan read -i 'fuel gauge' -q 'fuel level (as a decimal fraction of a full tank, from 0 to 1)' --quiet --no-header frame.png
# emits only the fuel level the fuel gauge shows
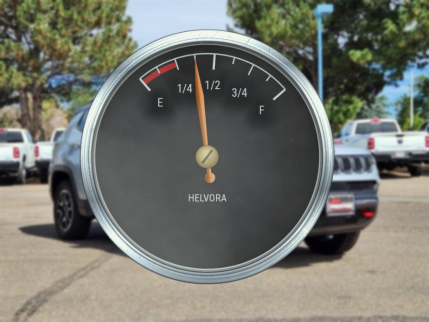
0.375
